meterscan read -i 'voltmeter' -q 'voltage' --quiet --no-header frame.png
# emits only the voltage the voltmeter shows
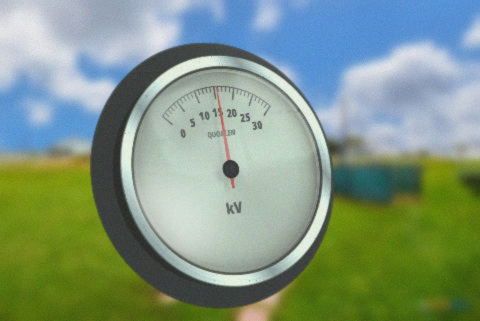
15 kV
